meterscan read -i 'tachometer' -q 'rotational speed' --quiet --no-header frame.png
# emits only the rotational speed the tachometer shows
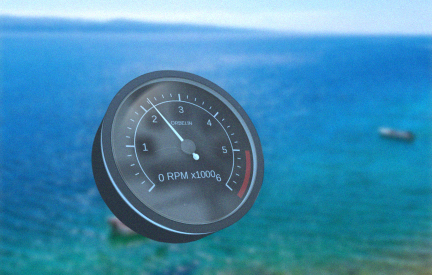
2200 rpm
